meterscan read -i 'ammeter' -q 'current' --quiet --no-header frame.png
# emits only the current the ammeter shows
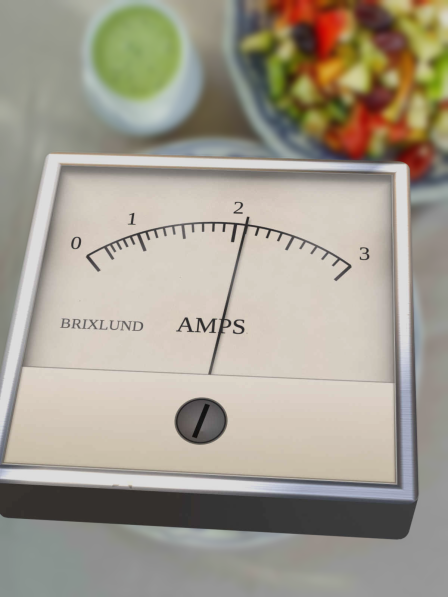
2.1 A
